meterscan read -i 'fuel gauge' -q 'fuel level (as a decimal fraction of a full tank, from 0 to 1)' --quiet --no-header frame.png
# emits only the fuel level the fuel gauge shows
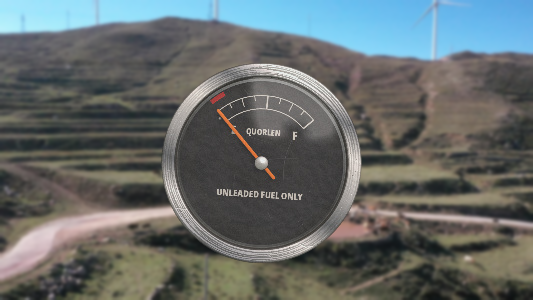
0
